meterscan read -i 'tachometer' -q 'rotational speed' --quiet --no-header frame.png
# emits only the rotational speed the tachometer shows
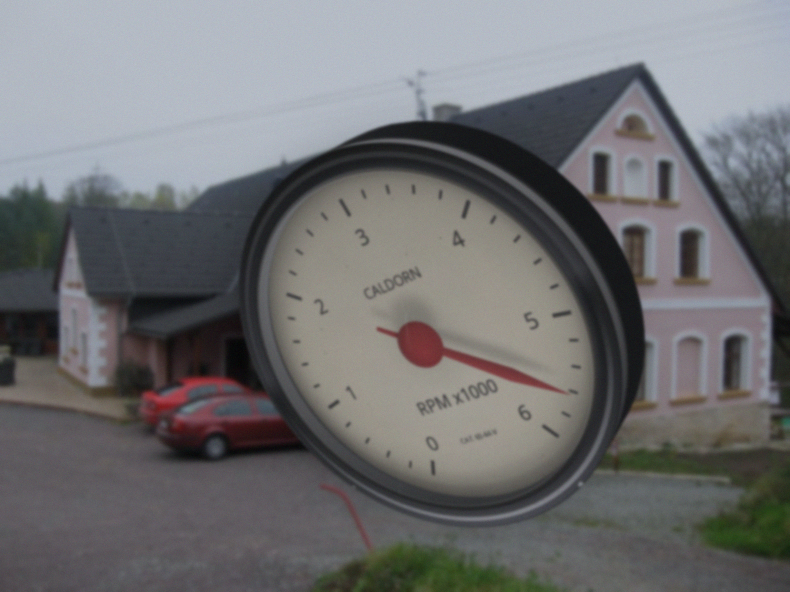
5600 rpm
